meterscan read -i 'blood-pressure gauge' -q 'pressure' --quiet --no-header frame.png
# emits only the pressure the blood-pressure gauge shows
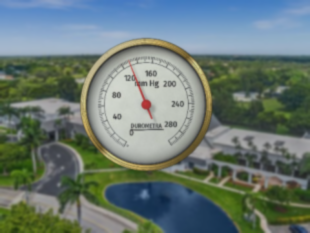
130 mmHg
